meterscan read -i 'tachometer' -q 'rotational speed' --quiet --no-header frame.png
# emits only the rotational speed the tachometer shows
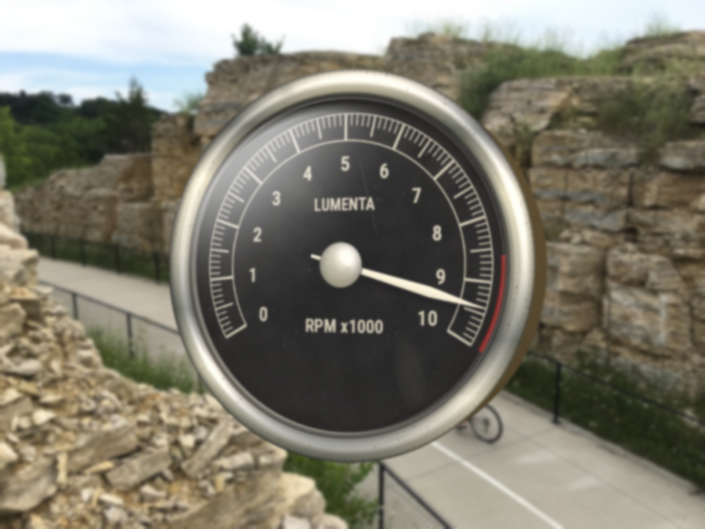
9400 rpm
